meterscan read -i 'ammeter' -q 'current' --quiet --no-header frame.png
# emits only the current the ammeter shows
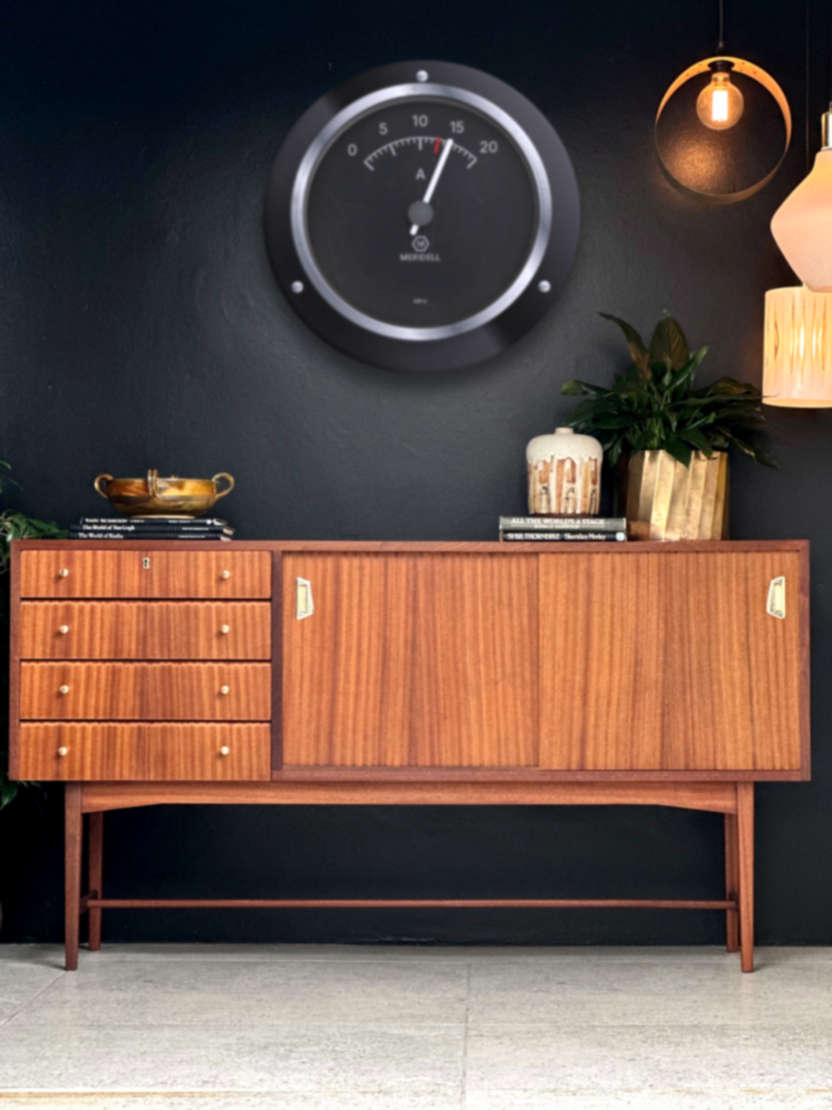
15 A
